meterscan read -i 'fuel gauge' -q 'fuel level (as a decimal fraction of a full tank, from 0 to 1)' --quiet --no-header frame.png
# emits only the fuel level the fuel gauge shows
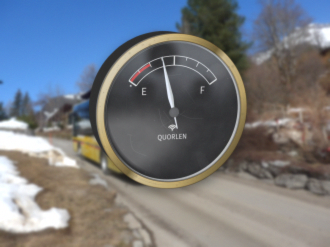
0.375
